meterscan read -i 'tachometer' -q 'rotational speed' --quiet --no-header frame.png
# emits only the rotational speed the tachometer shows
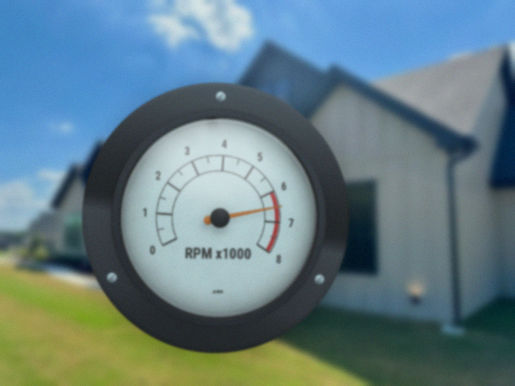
6500 rpm
